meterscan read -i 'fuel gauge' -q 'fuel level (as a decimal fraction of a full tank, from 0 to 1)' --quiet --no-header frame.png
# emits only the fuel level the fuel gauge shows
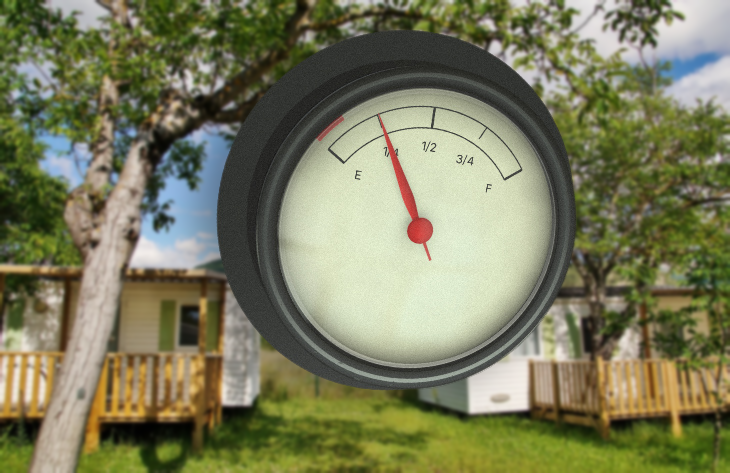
0.25
